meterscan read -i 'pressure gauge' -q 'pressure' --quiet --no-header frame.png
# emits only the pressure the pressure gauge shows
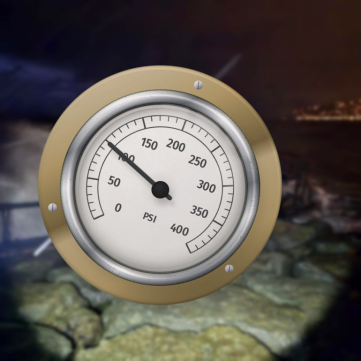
100 psi
